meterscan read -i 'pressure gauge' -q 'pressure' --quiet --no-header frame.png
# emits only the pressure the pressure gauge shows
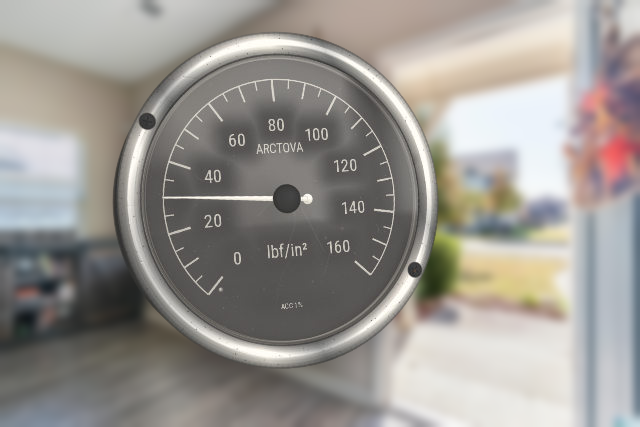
30 psi
